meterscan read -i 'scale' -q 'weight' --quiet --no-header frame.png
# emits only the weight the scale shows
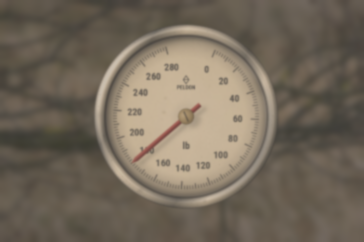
180 lb
